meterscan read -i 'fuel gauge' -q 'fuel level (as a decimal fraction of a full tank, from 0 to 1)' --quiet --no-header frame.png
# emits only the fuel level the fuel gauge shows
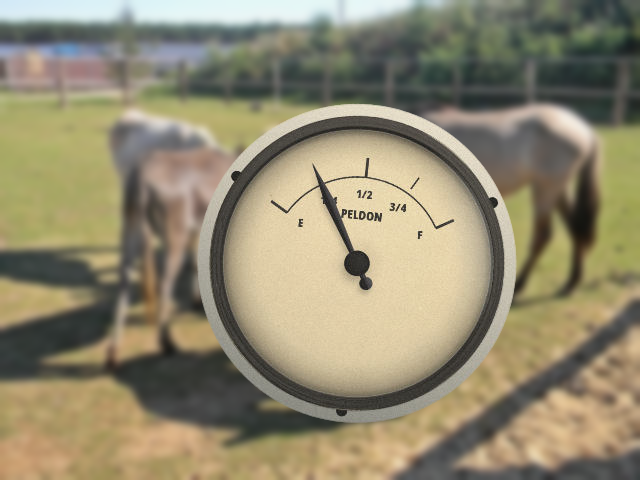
0.25
